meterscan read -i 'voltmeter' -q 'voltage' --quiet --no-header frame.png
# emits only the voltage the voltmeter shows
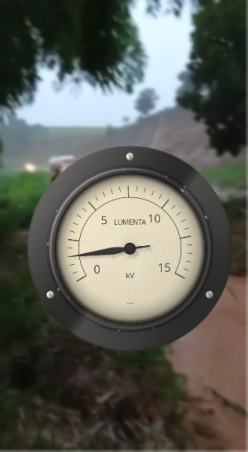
1.5 kV
